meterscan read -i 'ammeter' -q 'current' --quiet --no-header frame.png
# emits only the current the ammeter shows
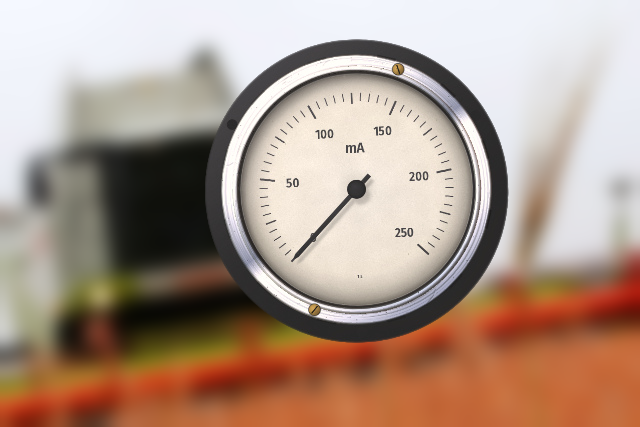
0 mA
